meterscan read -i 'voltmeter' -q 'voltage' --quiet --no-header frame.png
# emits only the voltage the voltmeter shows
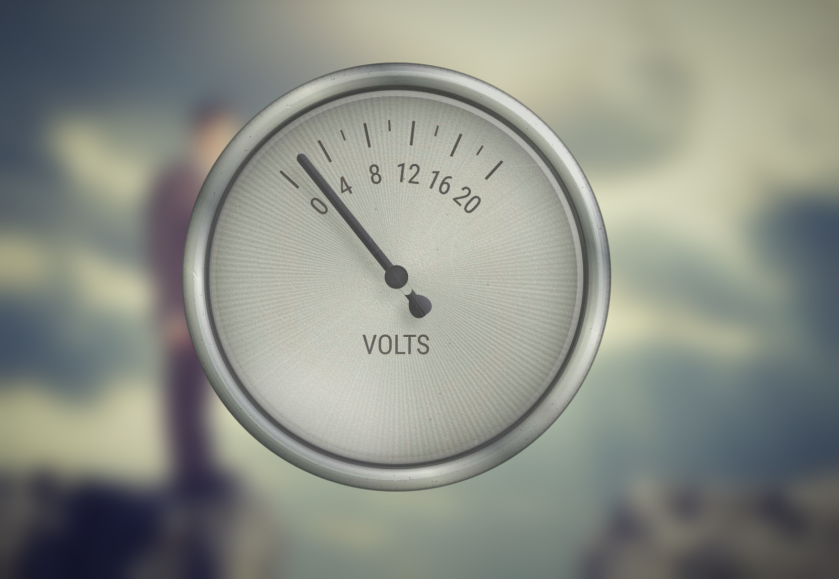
2 V
